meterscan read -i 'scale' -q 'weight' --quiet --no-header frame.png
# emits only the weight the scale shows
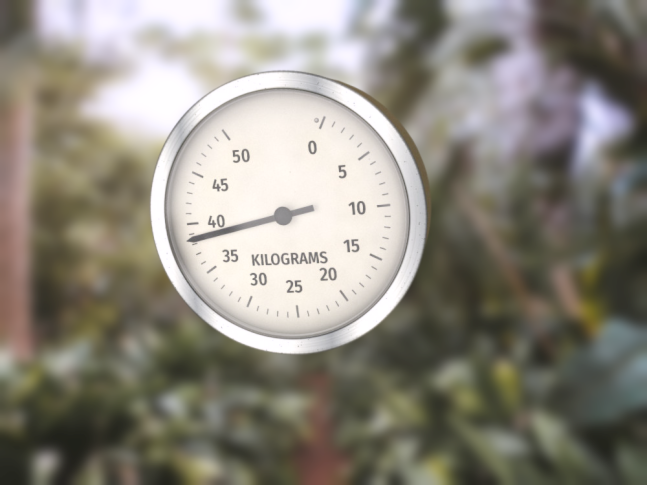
38.5 kg
